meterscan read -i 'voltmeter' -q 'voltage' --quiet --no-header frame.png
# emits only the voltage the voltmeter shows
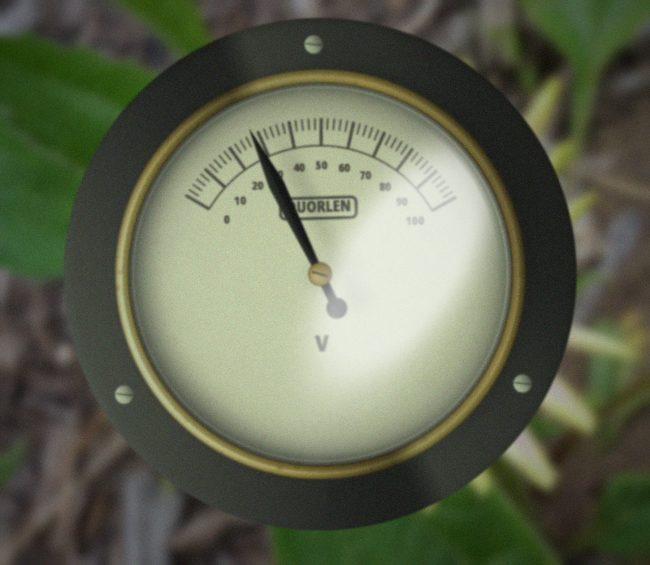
28 V
